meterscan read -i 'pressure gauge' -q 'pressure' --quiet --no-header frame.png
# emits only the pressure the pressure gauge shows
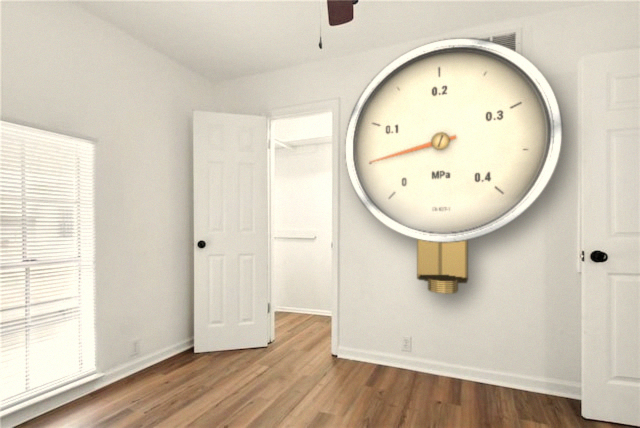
0.05 MPa
